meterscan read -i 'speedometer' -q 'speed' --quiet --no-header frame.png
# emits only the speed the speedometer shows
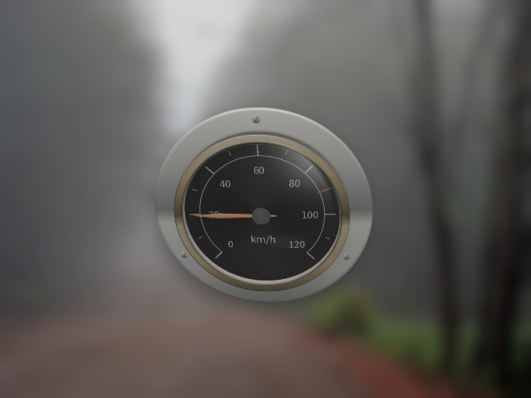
20 km/h
